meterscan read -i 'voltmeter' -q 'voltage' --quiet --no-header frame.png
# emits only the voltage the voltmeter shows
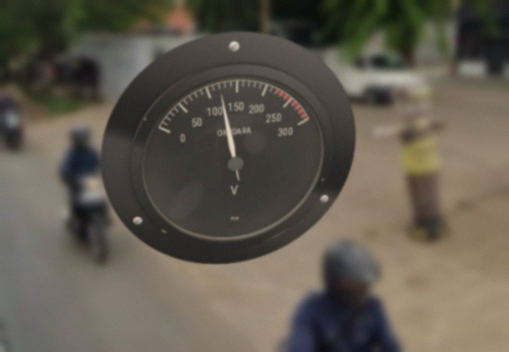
120 V
